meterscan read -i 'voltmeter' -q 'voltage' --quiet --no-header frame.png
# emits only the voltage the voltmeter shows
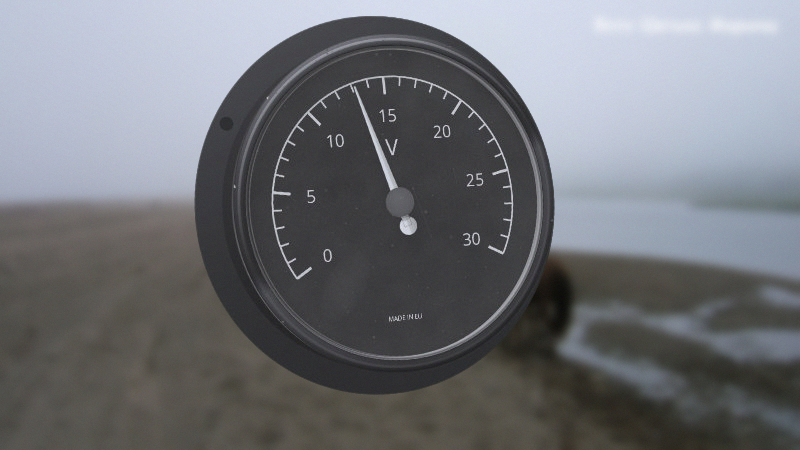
13 V
